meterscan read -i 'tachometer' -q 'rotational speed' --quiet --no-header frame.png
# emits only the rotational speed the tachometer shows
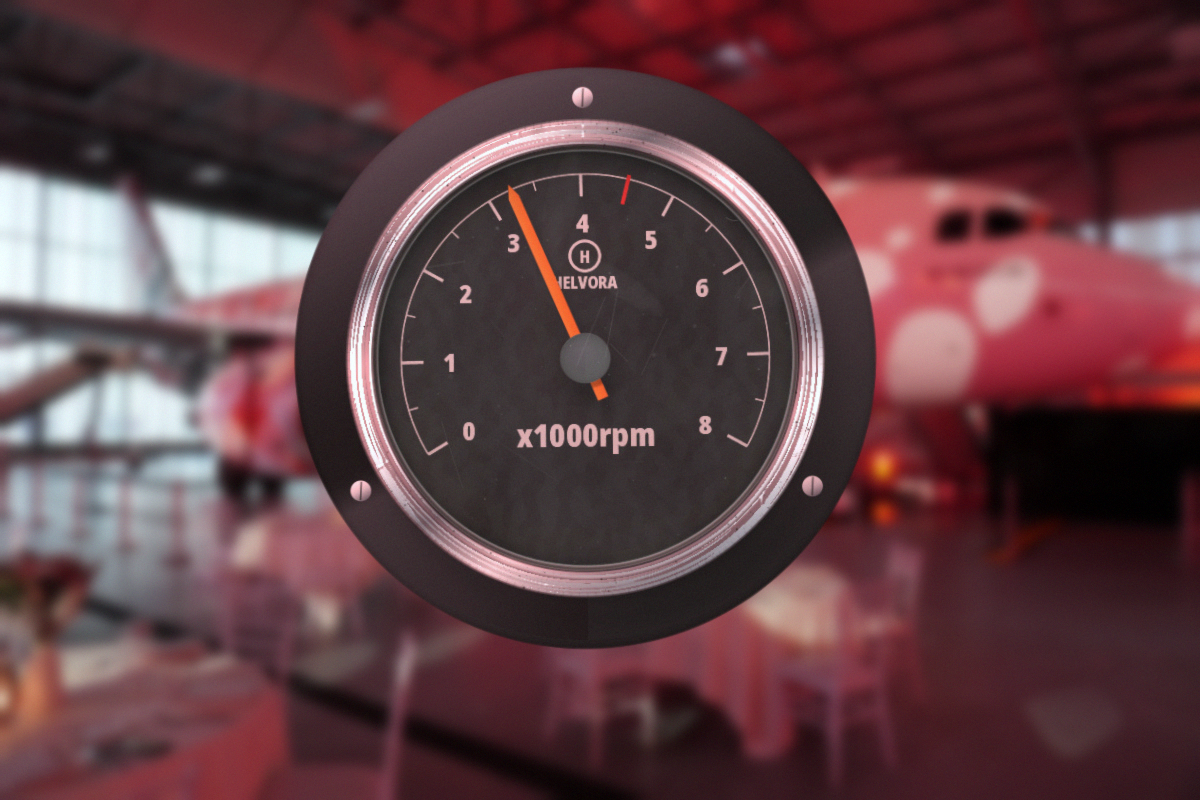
3250 rpm
